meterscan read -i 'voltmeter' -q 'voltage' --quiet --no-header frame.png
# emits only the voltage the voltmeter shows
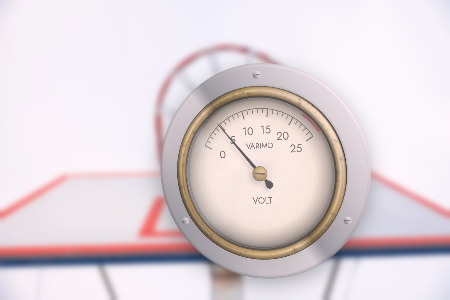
5 V
